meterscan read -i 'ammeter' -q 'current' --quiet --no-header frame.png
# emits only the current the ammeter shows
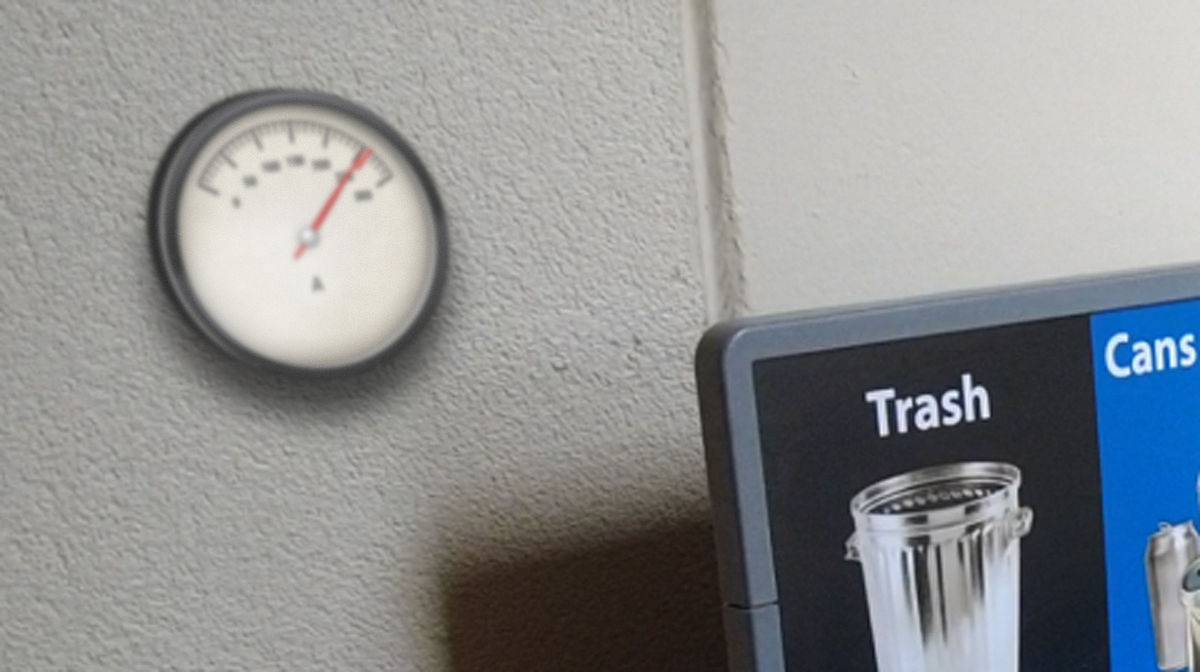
250 A
